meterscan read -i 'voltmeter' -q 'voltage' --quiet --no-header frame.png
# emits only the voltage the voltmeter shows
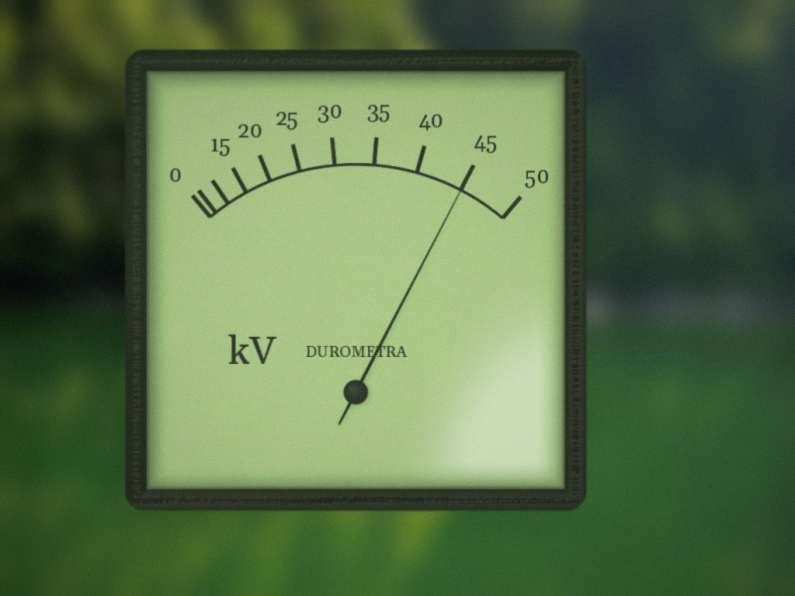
45 kV
